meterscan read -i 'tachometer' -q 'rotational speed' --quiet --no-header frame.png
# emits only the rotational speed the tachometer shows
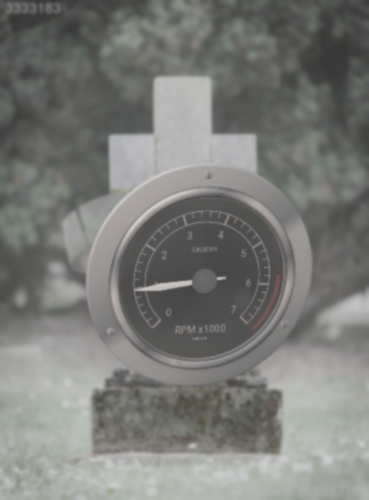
1000 rpm
